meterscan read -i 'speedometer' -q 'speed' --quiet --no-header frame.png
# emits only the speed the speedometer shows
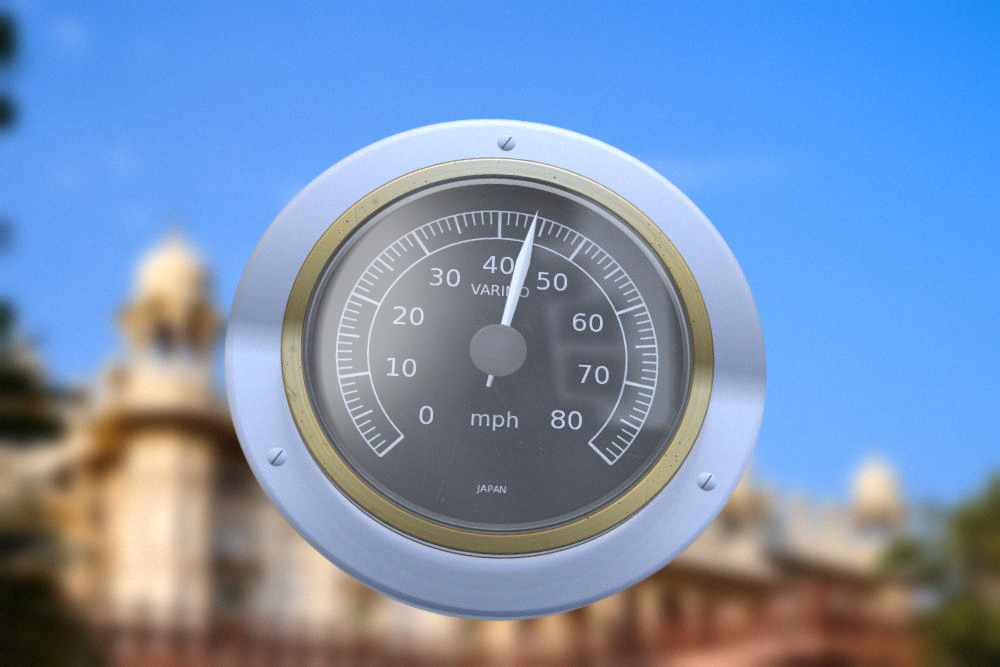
44 mph
